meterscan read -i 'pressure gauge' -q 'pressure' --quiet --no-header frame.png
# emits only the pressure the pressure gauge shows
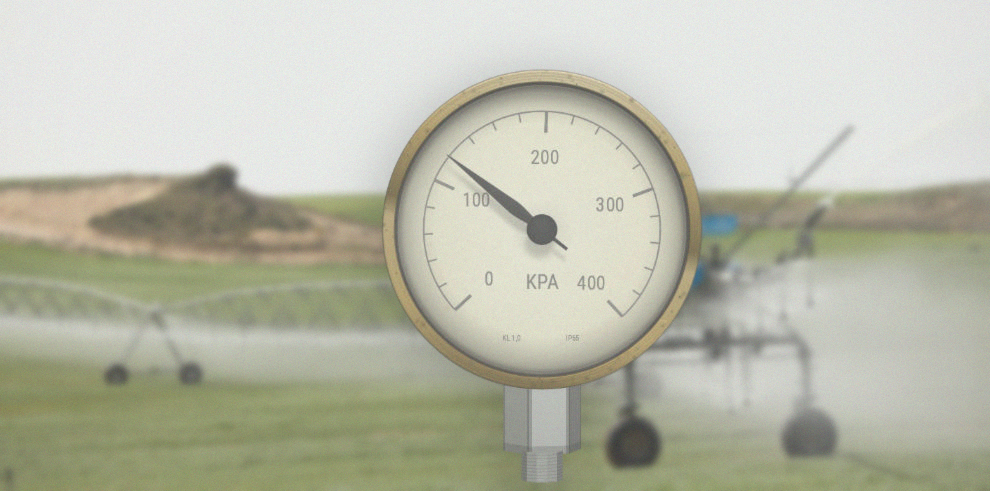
120 kPa
